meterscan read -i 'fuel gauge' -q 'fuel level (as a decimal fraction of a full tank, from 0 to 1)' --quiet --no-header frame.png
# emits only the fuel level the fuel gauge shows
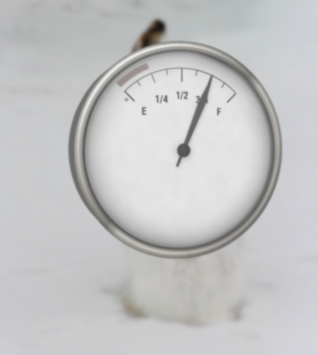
0.75
